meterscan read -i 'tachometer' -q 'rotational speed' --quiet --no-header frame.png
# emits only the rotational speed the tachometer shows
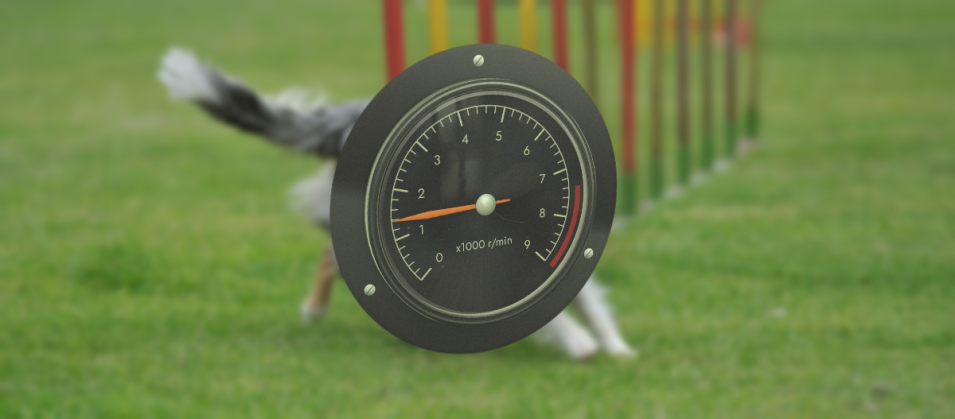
1400 rpm
